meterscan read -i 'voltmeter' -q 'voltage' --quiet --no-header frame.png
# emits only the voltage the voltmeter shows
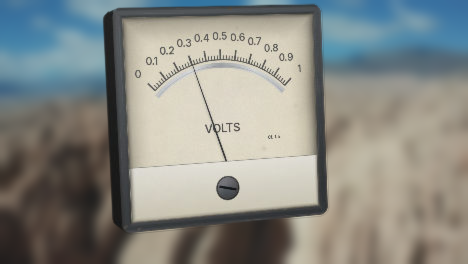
0.3 V
